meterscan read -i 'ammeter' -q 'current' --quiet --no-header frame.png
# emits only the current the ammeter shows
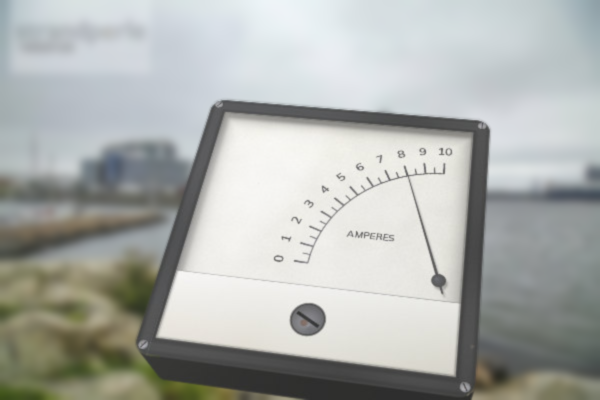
8 A
